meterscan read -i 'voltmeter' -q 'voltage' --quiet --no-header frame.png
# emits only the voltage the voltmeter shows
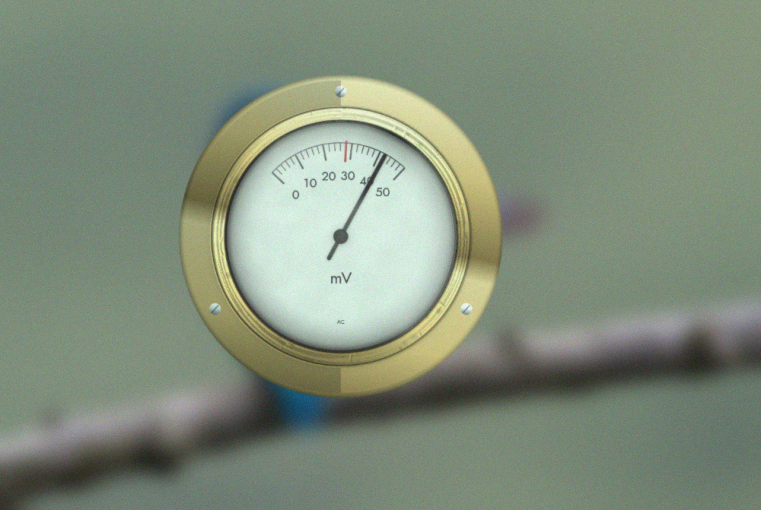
42 mV
